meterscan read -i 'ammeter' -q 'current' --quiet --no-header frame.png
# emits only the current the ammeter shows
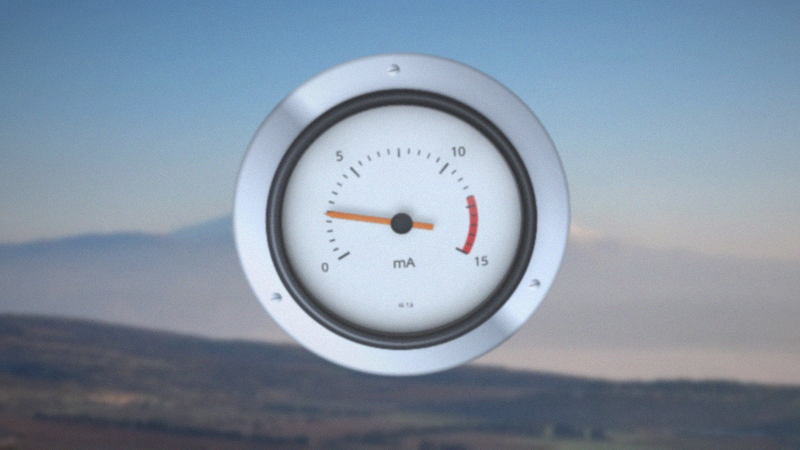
2.5 mA
